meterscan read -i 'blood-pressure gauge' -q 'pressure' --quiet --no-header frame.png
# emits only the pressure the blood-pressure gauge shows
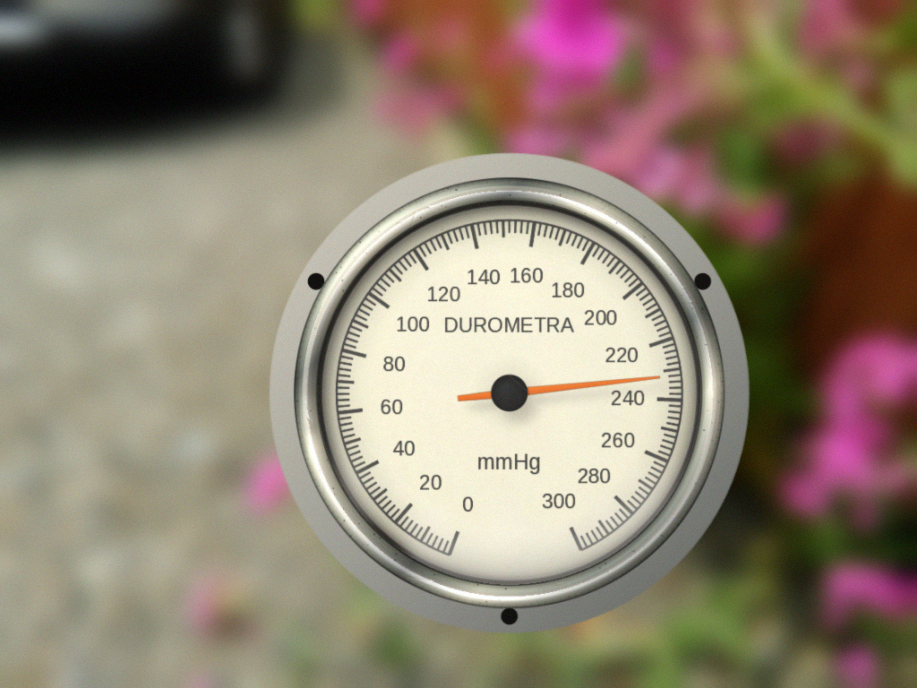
232 mmHg
